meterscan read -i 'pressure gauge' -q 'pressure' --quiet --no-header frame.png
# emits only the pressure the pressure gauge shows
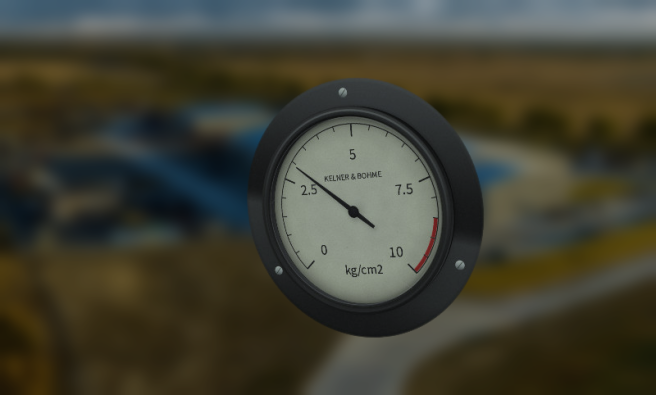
3 kg/cm²
